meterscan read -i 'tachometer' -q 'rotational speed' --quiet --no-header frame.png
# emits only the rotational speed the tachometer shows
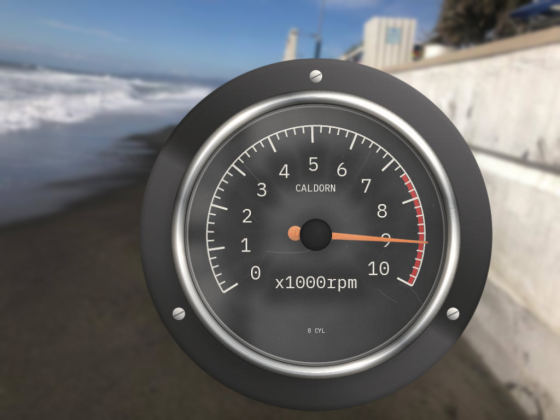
9000 rpm
